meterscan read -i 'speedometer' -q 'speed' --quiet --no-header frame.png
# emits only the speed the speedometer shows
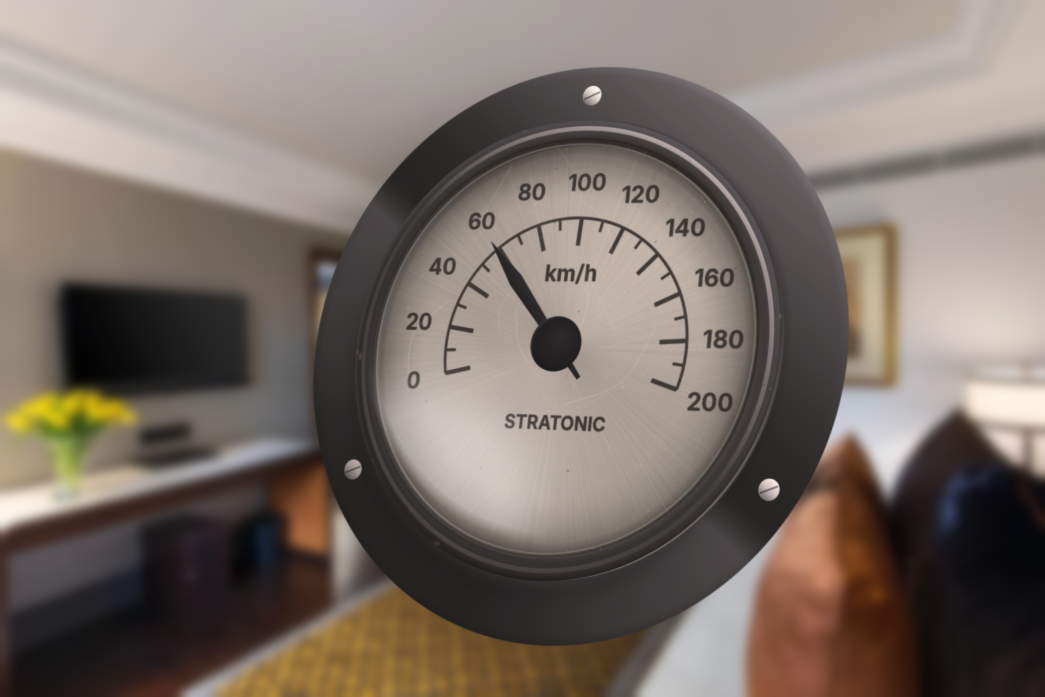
60 km/h
